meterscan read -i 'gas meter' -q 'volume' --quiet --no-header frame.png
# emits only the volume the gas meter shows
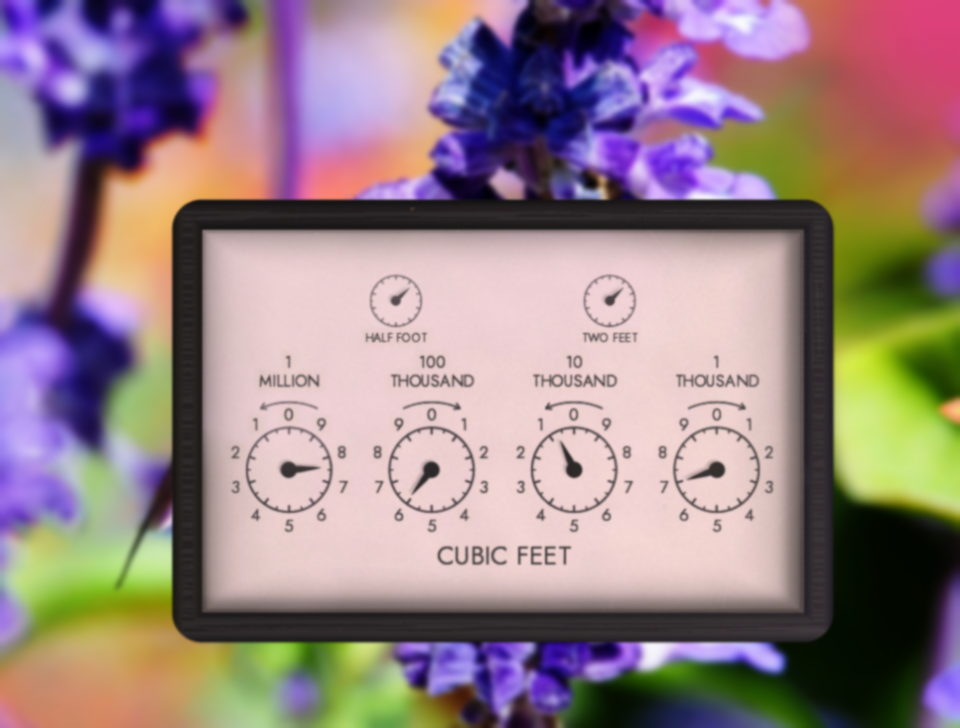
760700 ft³
